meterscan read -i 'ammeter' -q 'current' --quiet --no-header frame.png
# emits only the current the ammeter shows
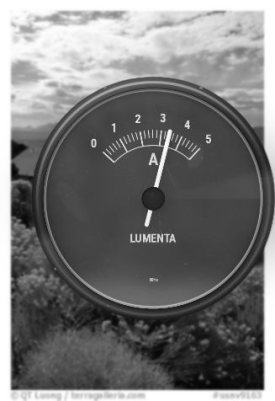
3.4 A
